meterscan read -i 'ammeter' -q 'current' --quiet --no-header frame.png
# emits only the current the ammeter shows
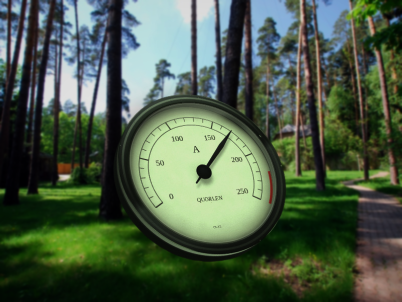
170 A
